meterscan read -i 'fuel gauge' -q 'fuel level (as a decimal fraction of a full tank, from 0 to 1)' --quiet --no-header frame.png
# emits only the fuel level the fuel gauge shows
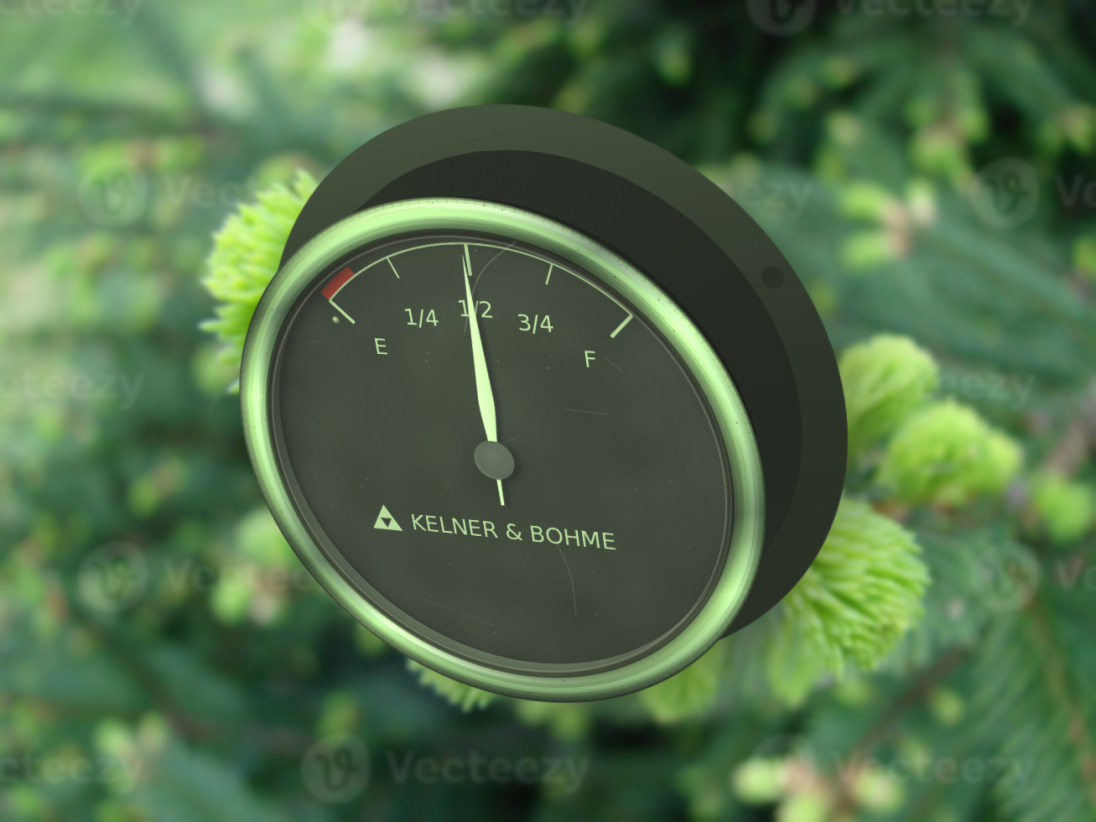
0.5
